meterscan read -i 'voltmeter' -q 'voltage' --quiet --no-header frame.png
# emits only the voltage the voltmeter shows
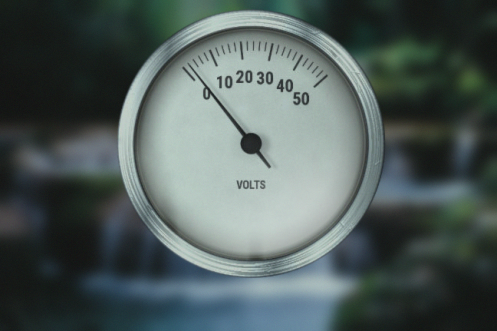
2 V
